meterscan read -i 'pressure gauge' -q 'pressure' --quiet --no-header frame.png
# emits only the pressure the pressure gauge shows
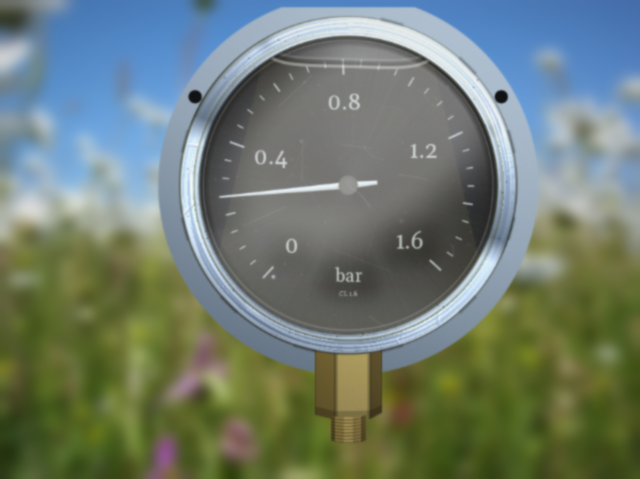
0.25 bar
